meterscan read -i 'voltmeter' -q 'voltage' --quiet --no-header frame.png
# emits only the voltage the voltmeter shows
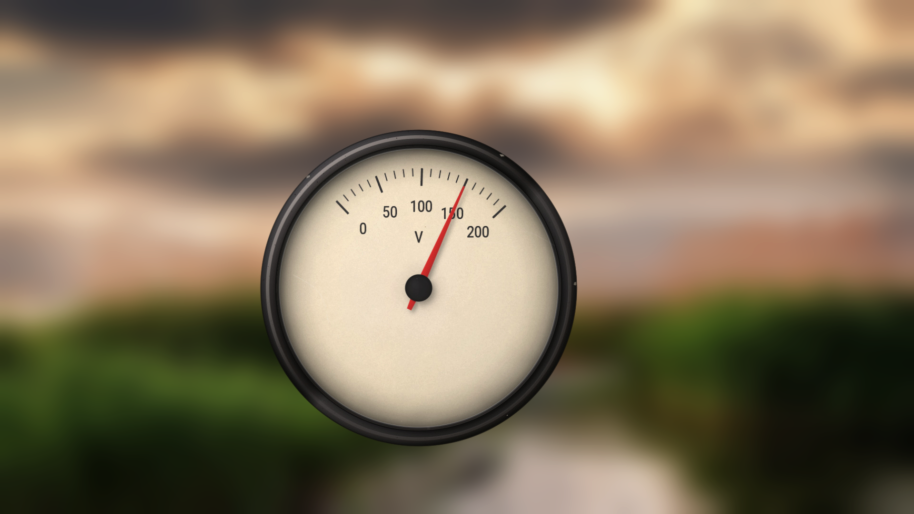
150 V
